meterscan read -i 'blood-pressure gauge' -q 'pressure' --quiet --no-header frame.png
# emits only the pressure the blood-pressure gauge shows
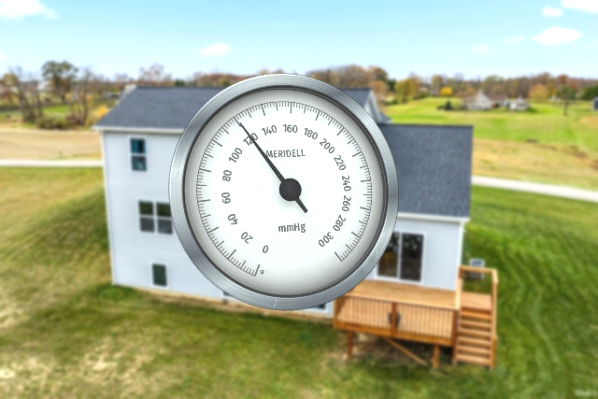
120 mmHg
